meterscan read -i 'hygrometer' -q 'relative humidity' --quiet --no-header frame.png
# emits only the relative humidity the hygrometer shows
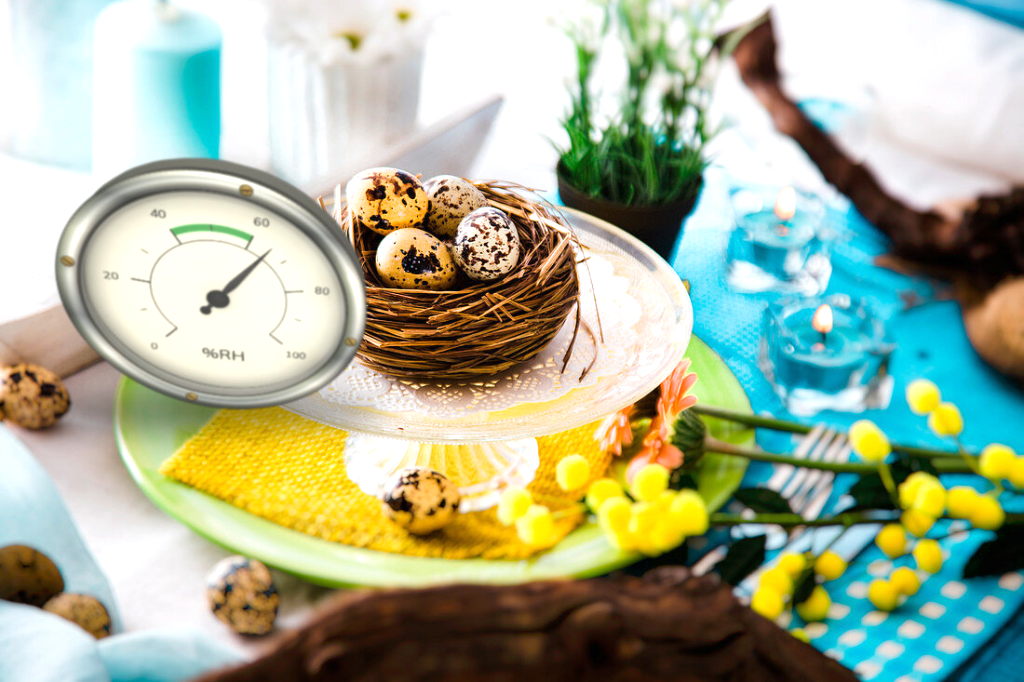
65 %
